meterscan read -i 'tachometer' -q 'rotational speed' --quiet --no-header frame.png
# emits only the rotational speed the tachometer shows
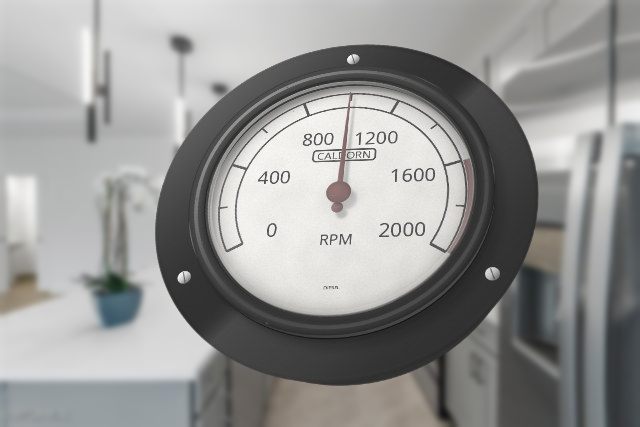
1000 rpm
